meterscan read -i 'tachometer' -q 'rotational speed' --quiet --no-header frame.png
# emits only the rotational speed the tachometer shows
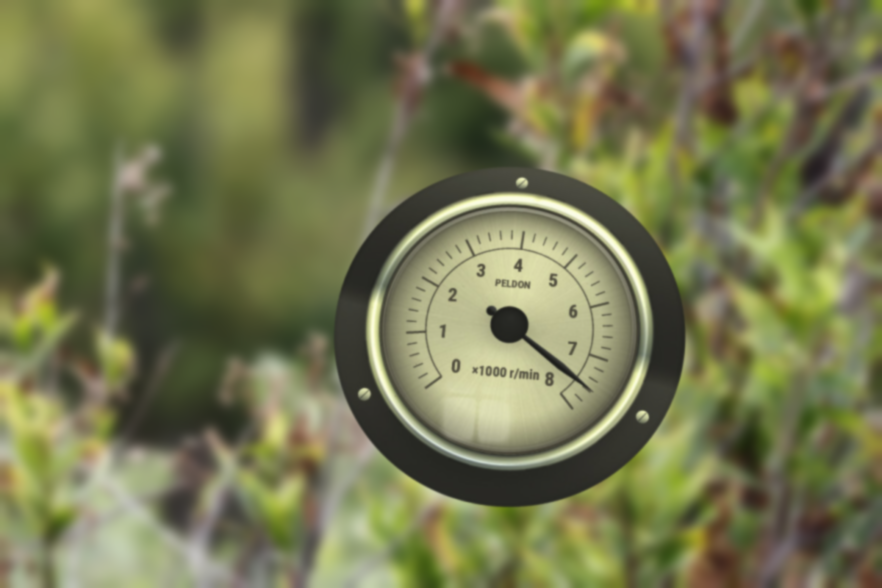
7600 rpm
